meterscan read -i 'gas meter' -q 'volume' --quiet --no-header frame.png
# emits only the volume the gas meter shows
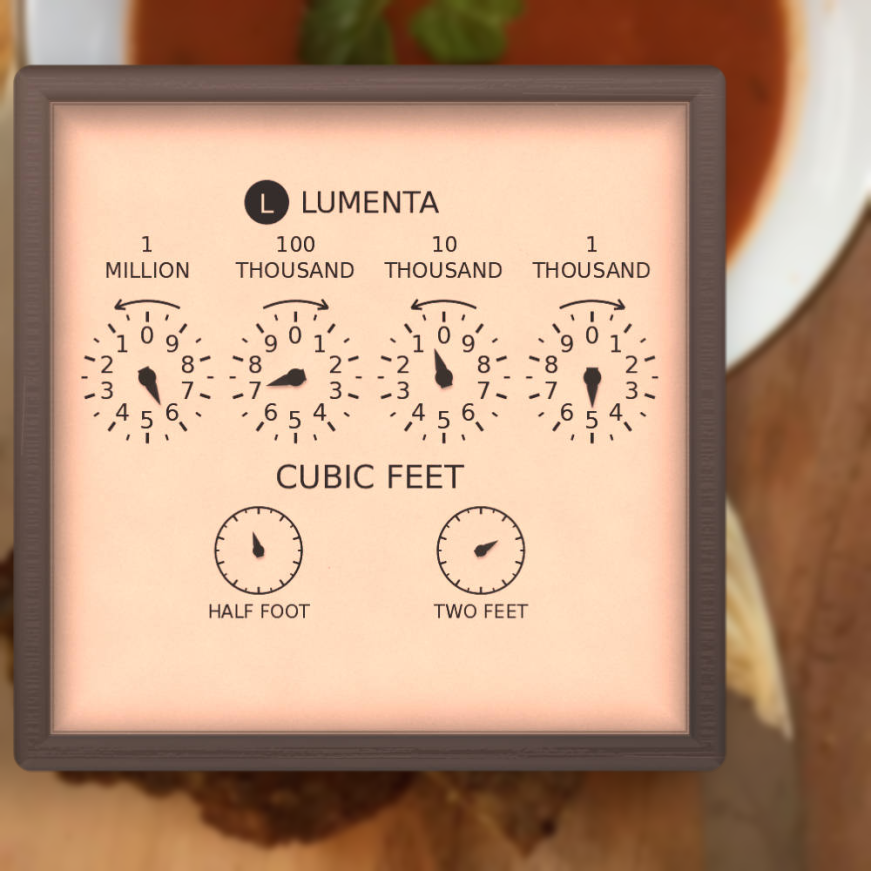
570500 ft³
